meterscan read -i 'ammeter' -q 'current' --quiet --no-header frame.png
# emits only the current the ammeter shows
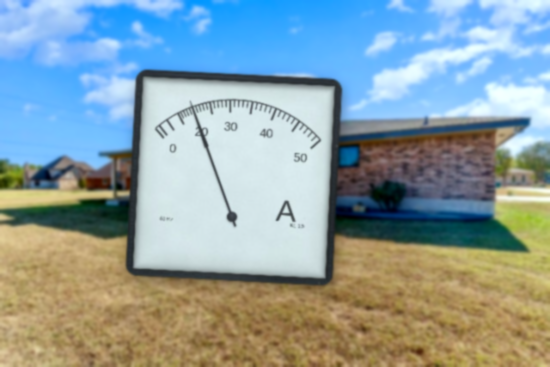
20 A
